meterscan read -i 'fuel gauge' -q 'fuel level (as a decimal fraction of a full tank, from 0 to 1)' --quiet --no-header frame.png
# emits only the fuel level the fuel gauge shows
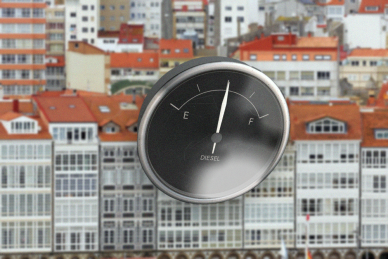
0.5
